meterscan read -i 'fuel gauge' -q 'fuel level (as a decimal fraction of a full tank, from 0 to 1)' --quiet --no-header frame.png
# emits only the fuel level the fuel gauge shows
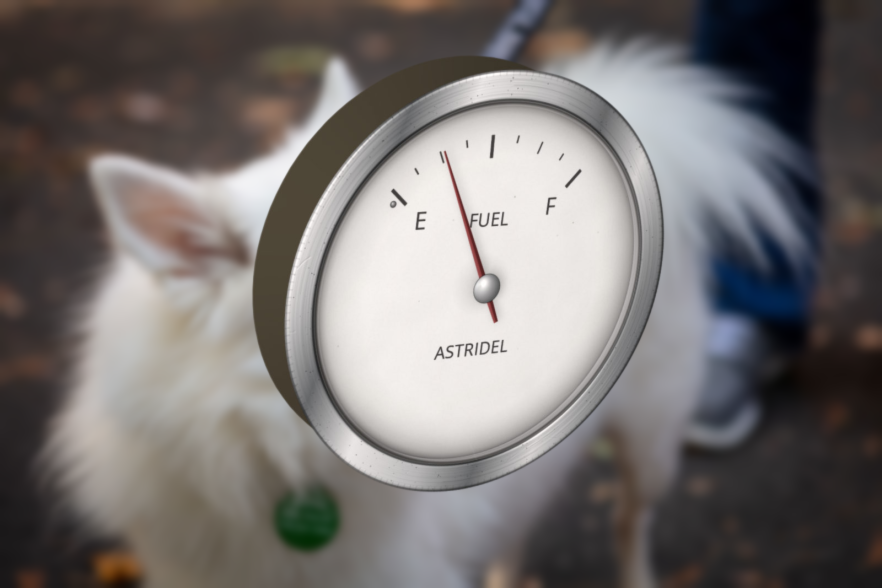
0.25
